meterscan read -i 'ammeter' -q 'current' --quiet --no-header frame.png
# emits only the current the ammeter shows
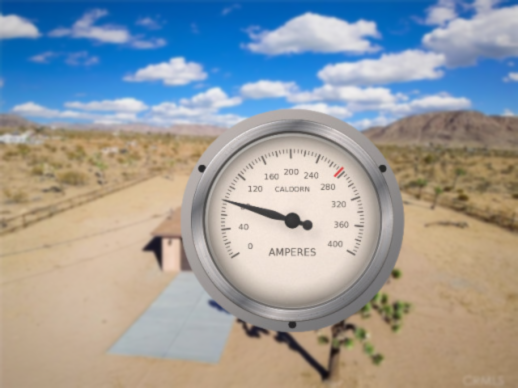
80 A
